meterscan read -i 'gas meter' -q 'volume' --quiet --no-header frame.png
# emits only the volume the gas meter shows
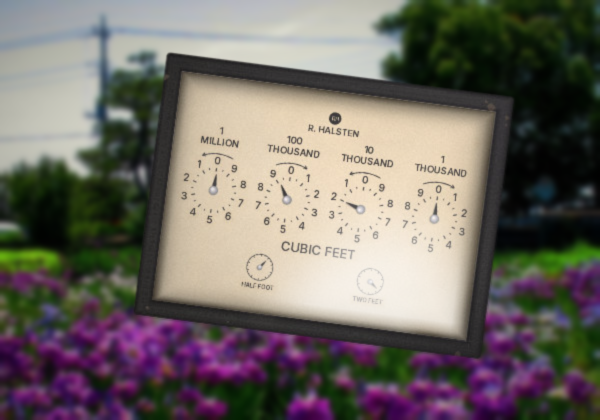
992000 ft³
